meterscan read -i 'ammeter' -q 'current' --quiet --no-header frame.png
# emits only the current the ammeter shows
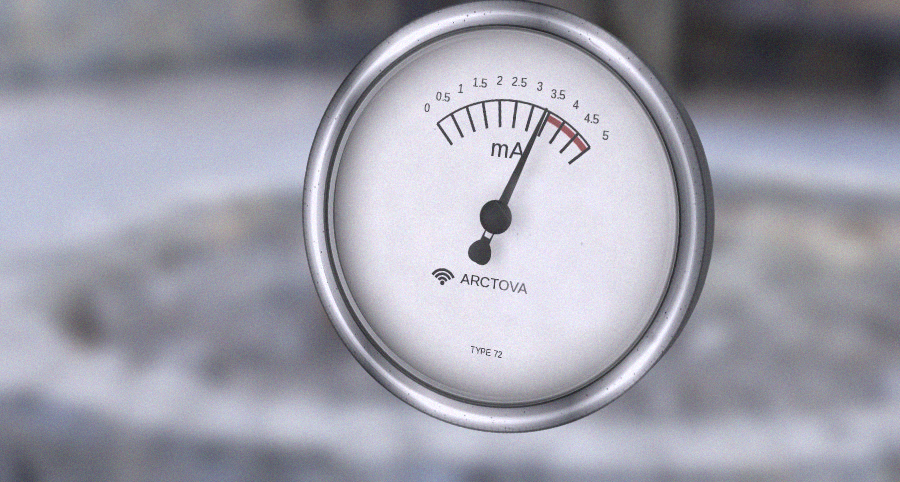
3.5 mA
